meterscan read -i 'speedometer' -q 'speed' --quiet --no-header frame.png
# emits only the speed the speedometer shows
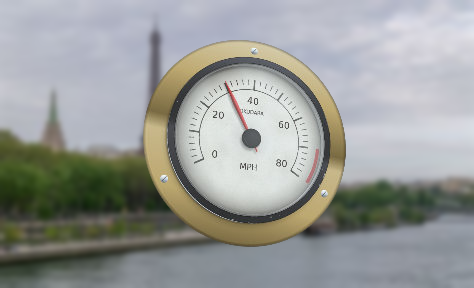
30 mph
